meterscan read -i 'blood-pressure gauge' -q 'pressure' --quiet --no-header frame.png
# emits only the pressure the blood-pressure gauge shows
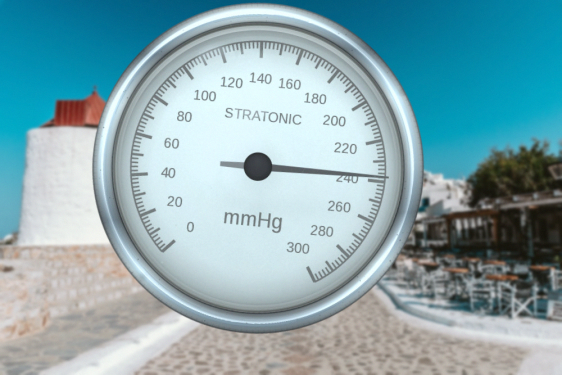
238 mmHg
